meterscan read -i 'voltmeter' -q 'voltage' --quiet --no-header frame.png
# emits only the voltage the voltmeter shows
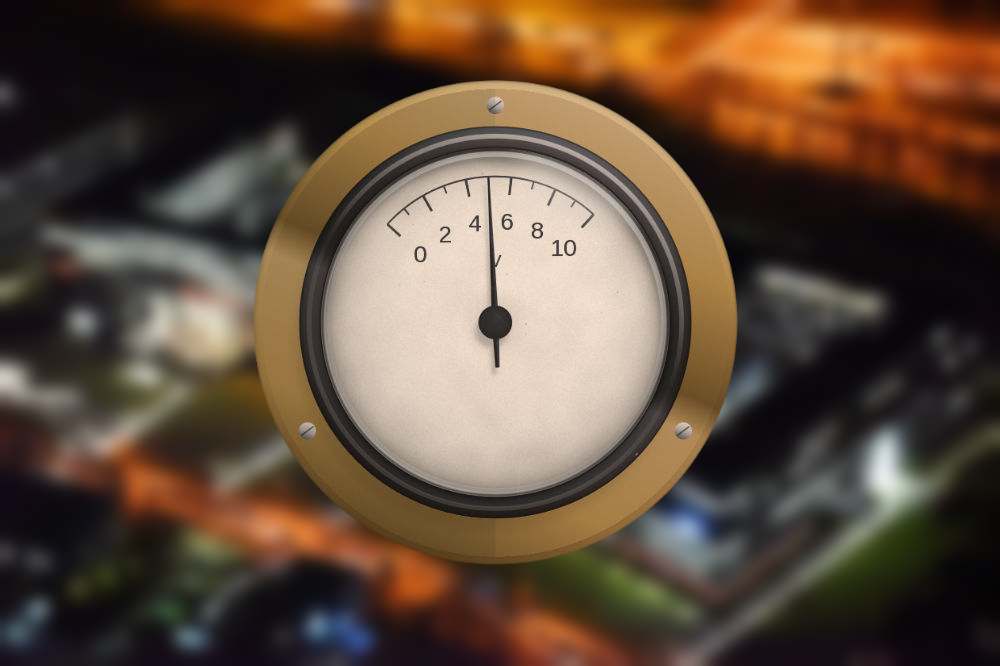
5 V
